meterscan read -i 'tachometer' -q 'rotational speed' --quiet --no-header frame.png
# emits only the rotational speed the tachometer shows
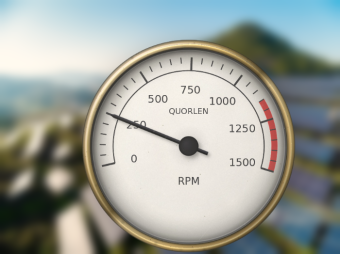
250 rpm
